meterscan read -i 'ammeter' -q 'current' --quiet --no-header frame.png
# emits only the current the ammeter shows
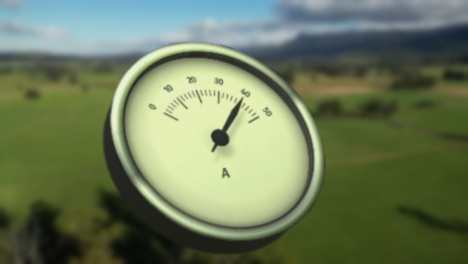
40 A
